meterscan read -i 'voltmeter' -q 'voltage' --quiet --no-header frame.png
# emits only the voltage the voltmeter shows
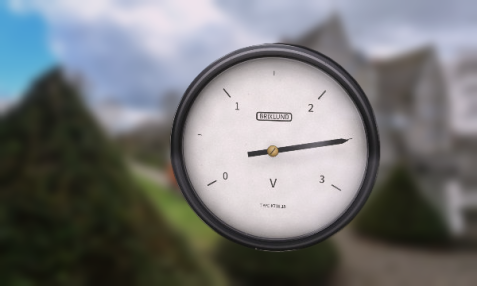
2.5 V
